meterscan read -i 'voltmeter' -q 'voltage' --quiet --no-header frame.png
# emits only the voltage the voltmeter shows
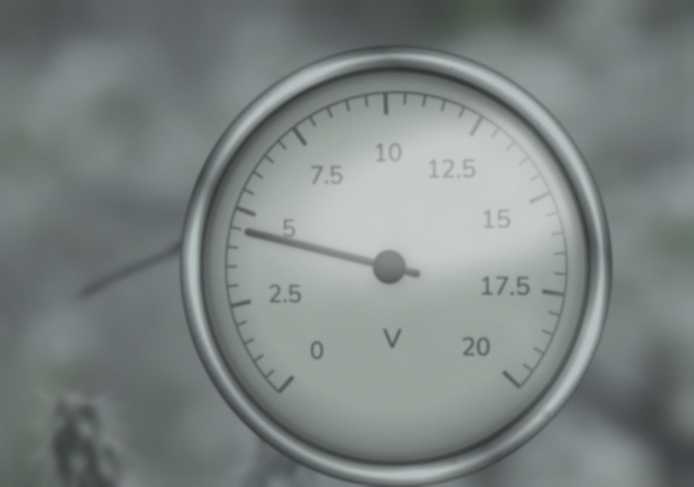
4.5 V
